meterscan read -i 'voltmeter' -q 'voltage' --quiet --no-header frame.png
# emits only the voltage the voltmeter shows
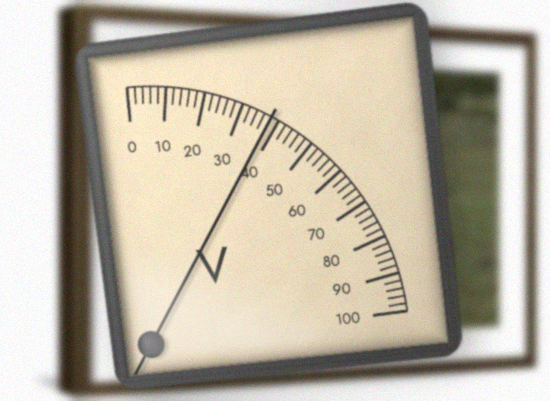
38 V
